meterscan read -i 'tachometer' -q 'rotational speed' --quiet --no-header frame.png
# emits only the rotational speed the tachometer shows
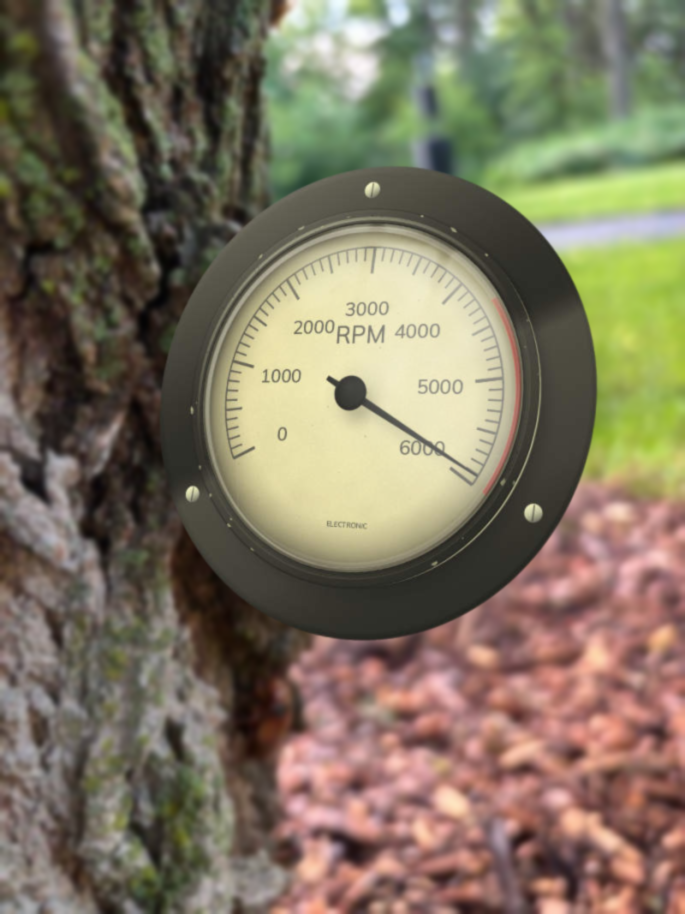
5900 rpm
